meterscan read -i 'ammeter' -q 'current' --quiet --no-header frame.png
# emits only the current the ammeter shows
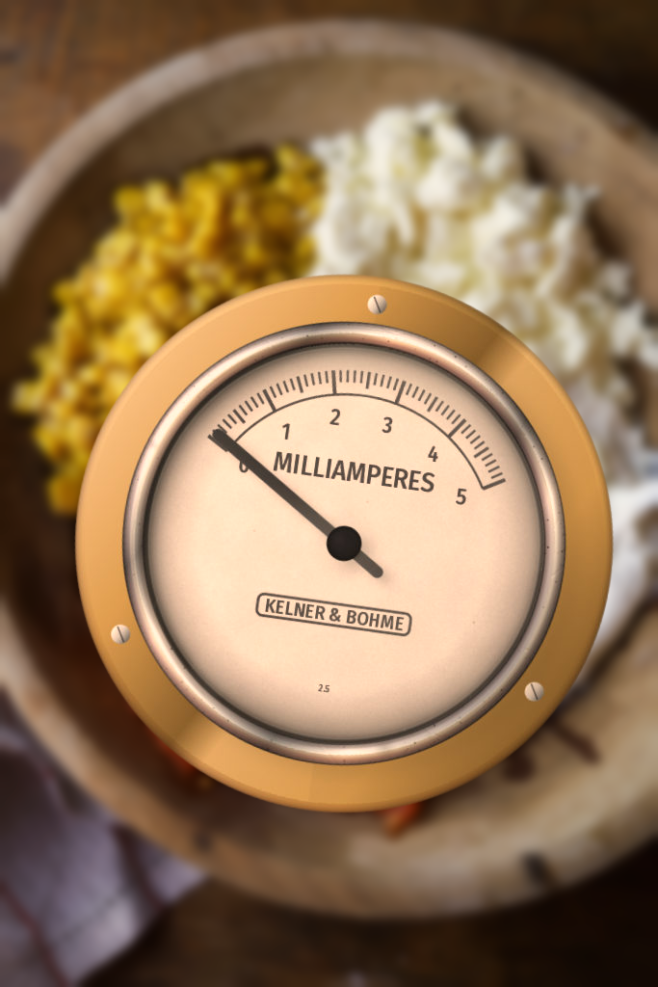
0.1 mA
